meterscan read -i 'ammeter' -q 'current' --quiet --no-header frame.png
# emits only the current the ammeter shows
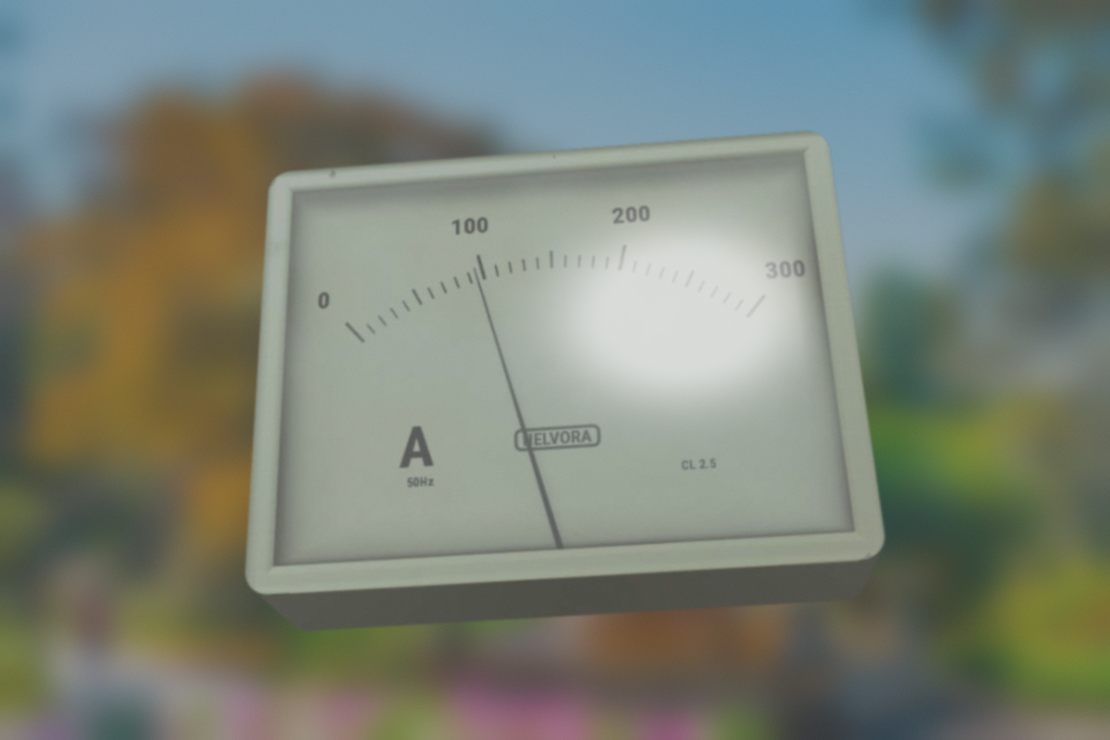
95 A
